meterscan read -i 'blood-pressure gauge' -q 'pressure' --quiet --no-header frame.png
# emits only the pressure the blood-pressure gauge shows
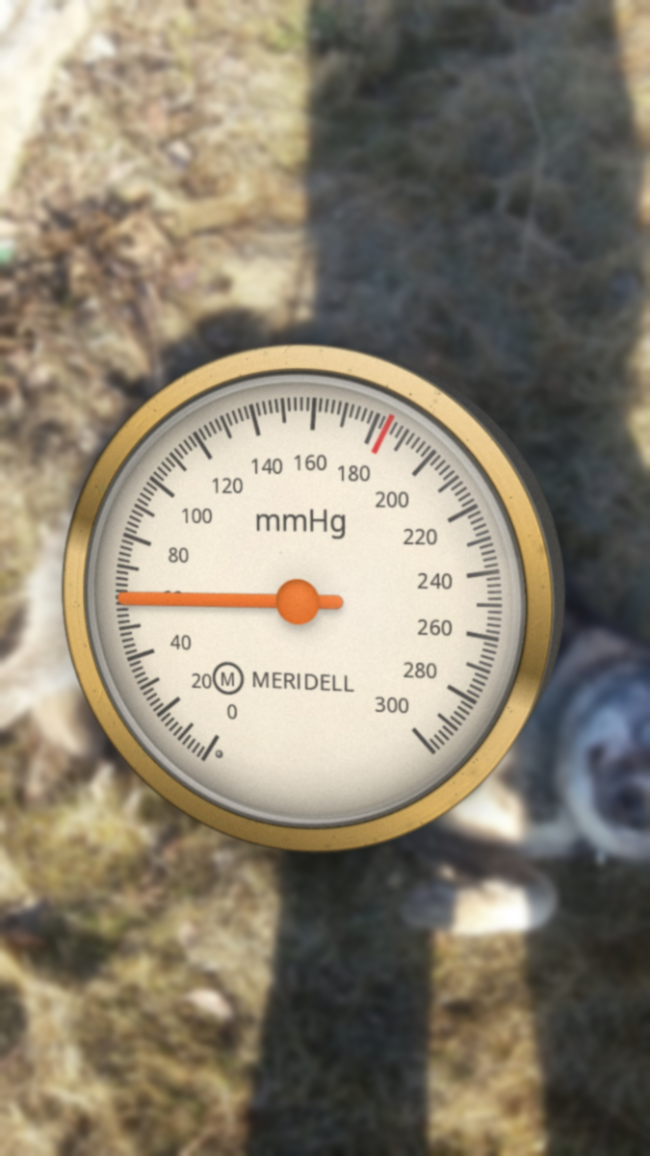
60 mmHg
